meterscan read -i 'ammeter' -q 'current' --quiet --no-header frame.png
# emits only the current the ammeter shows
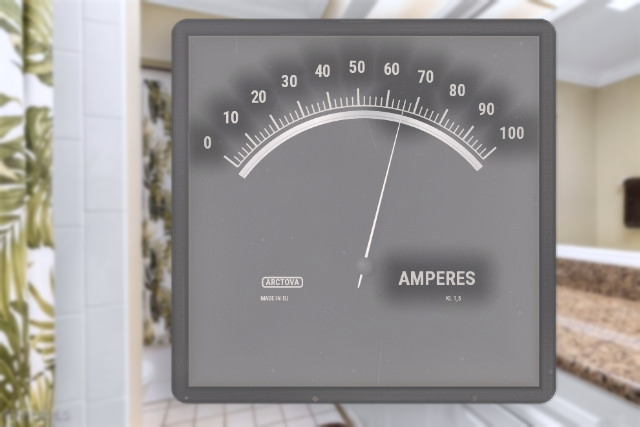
66 A
